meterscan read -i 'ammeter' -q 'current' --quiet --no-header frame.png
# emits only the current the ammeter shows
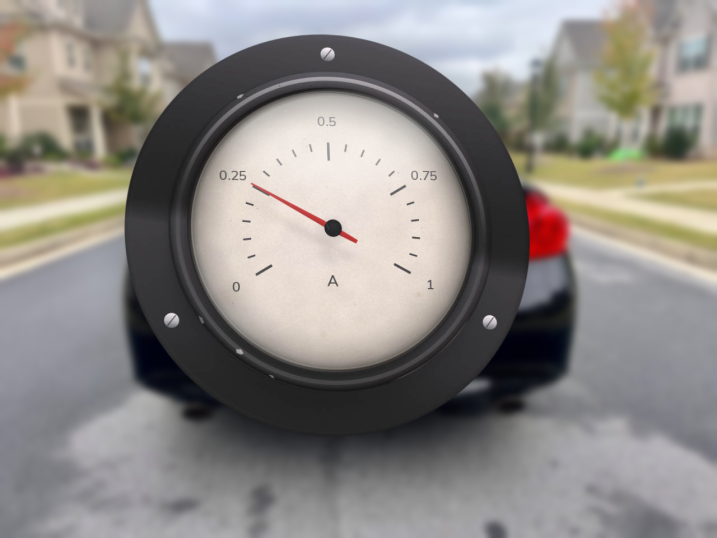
0.25 A
